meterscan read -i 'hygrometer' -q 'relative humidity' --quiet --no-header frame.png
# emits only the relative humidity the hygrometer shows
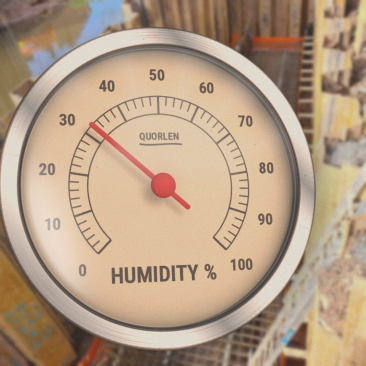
32 %
